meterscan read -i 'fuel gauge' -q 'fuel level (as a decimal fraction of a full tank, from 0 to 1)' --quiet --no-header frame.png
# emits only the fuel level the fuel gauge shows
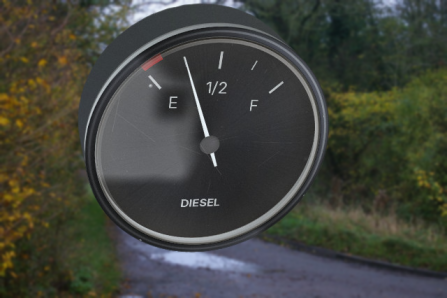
0.25
